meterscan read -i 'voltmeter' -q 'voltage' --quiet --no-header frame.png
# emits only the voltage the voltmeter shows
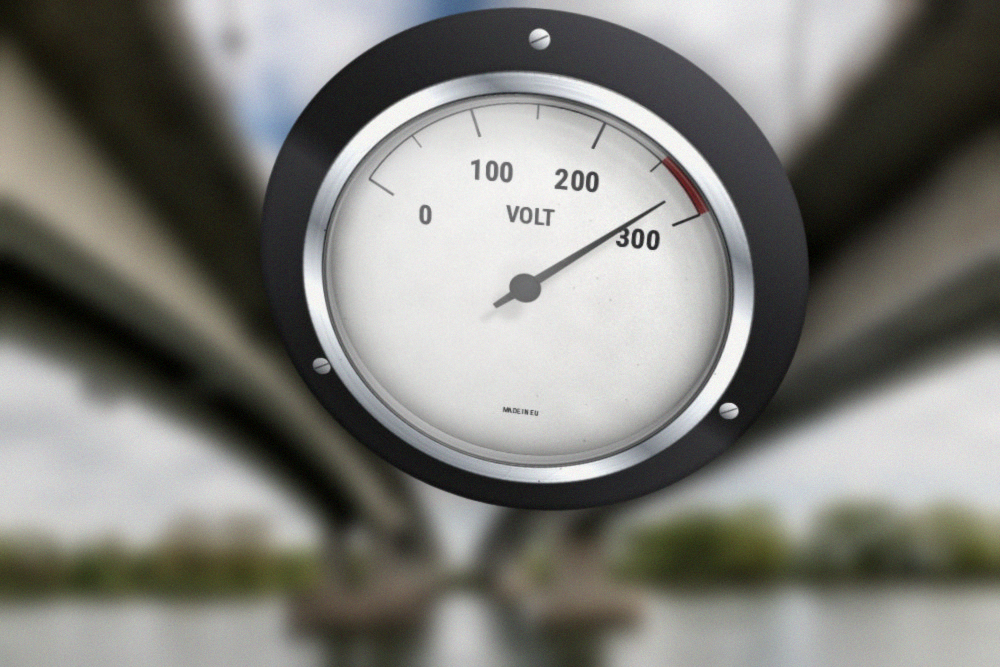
275 V
